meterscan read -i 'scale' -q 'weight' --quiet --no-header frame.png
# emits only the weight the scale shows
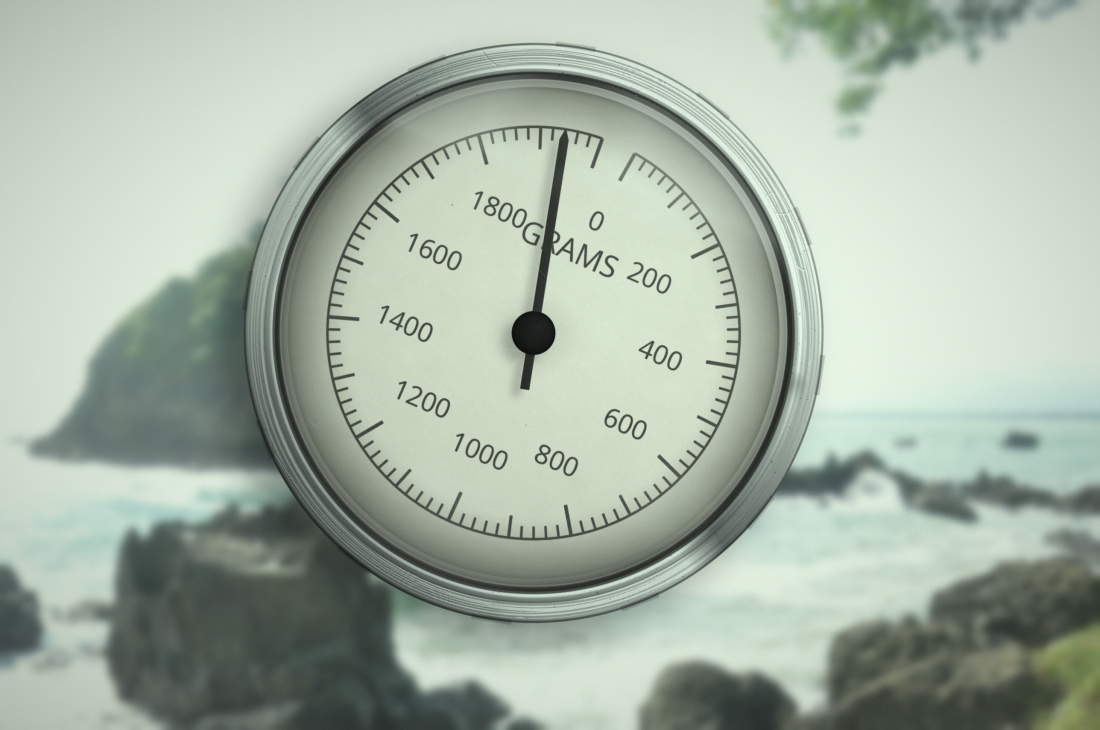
1940 g
